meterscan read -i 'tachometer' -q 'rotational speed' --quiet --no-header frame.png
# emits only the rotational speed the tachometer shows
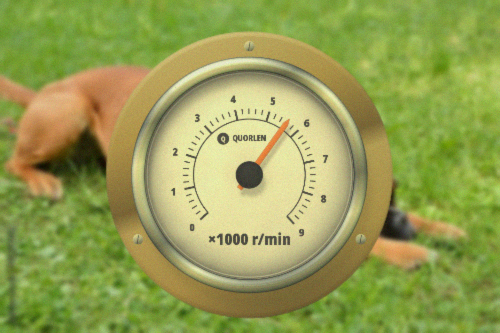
5600 rpm
